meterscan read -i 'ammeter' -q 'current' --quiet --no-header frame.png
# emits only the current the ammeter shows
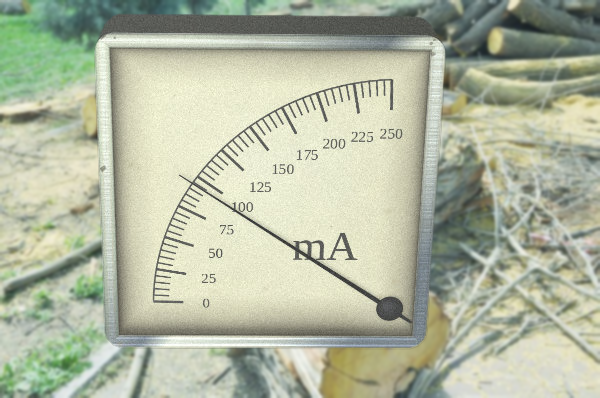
95 mA
